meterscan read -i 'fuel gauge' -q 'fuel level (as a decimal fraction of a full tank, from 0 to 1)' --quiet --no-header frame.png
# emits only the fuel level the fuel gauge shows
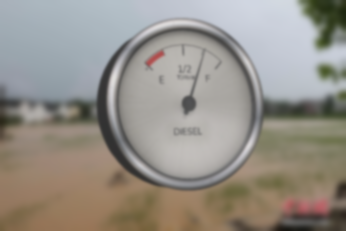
0.75
